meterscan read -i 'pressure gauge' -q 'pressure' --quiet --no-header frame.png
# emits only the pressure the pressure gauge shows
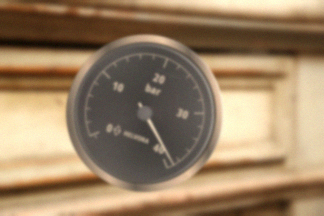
39 bar
